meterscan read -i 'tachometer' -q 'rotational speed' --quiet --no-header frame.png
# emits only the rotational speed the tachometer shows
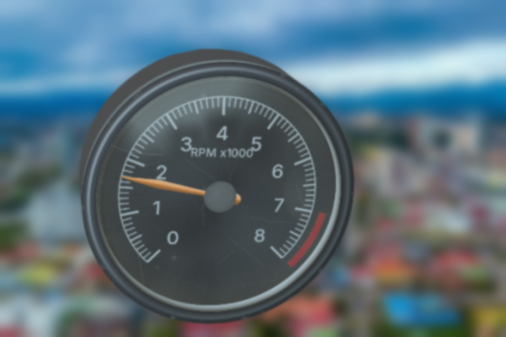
1700 rpm
